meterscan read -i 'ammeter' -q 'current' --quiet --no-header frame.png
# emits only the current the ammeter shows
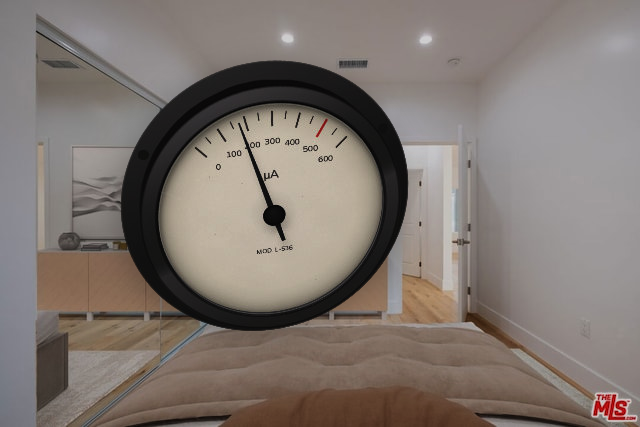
175 µA
